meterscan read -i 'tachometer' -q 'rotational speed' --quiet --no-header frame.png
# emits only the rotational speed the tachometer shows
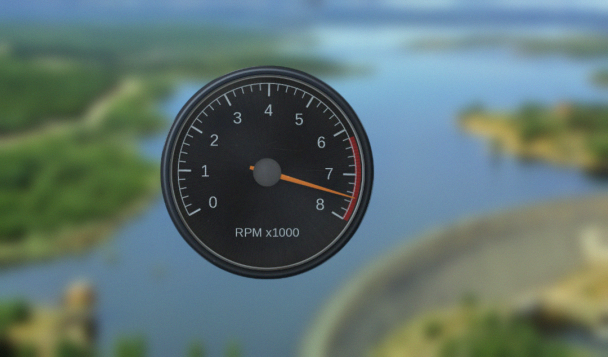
7500 rpm
